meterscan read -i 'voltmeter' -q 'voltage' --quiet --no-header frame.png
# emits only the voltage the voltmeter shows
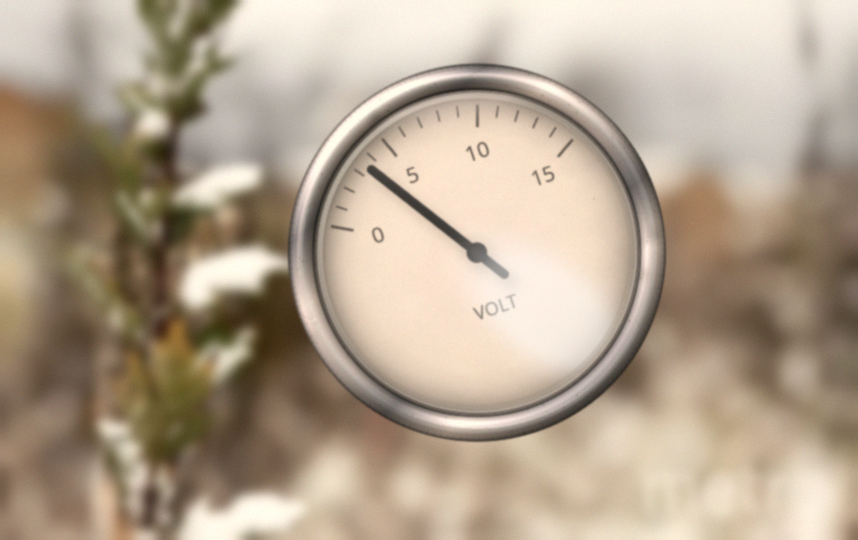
3.5 V
